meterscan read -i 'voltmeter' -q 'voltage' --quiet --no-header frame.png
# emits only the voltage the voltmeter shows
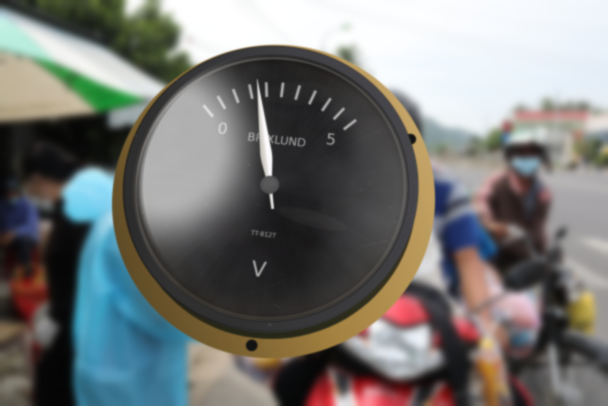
1.75 V
